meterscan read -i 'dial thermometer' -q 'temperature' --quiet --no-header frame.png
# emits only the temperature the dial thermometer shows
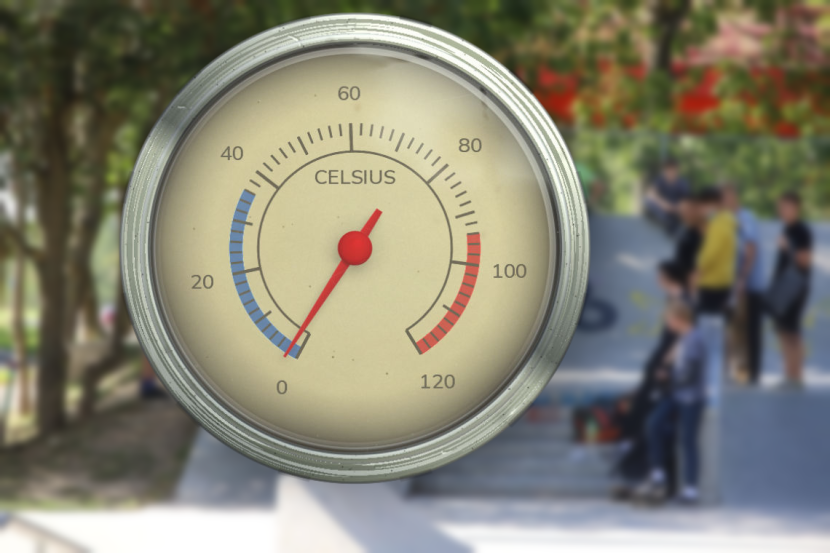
2 °C
